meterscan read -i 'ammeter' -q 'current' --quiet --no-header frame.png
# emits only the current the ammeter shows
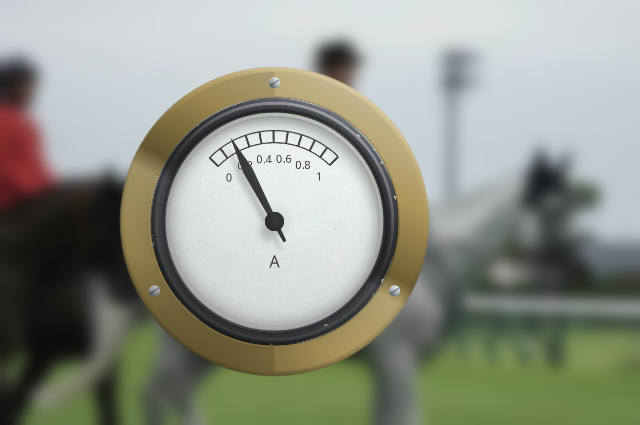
0.2 A
